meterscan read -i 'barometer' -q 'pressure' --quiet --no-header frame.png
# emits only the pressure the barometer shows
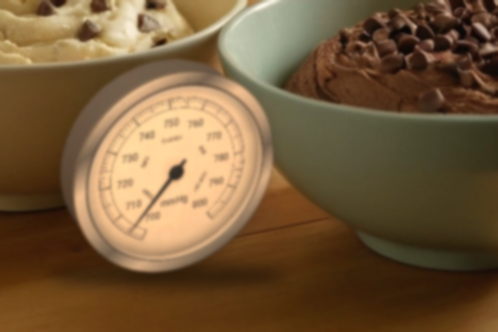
705 mmHg
